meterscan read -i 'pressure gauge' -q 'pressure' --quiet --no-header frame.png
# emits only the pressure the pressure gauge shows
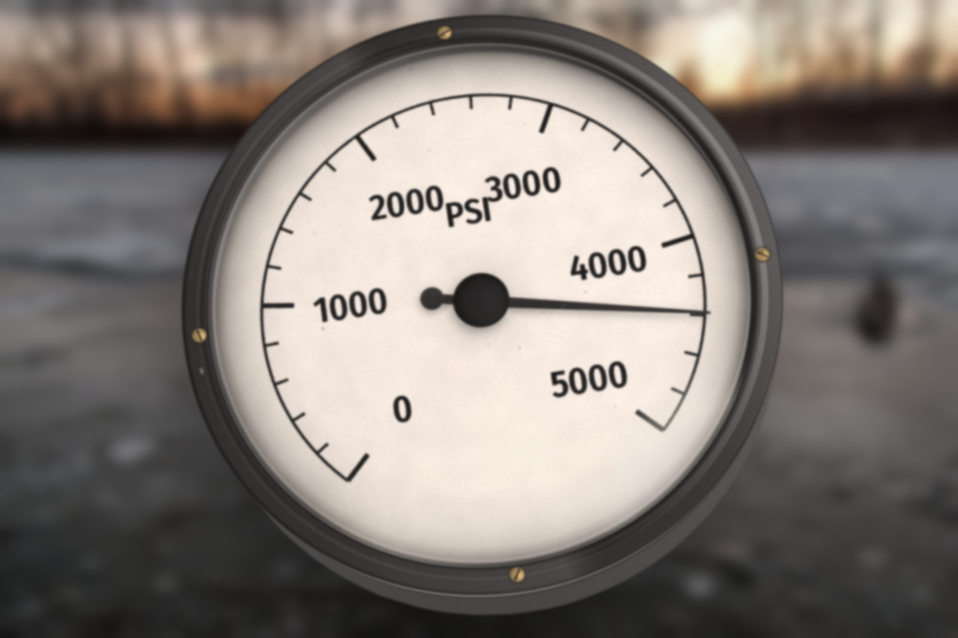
4400 psi
